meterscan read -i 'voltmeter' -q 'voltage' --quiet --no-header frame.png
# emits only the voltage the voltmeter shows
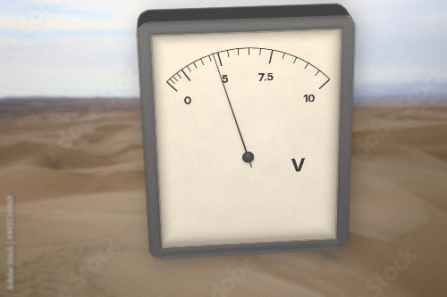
4.75 V
